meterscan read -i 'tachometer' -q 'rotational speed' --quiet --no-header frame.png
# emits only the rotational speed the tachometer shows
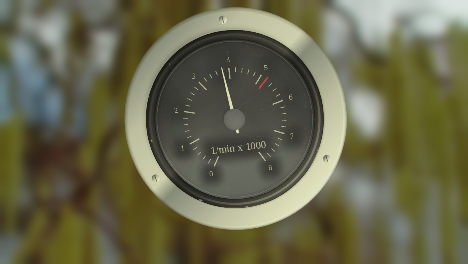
3800 rpm
